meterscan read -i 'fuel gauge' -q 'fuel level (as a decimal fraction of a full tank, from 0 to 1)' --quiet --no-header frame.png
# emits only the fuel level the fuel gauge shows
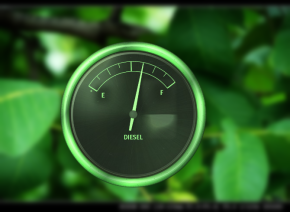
0.625
